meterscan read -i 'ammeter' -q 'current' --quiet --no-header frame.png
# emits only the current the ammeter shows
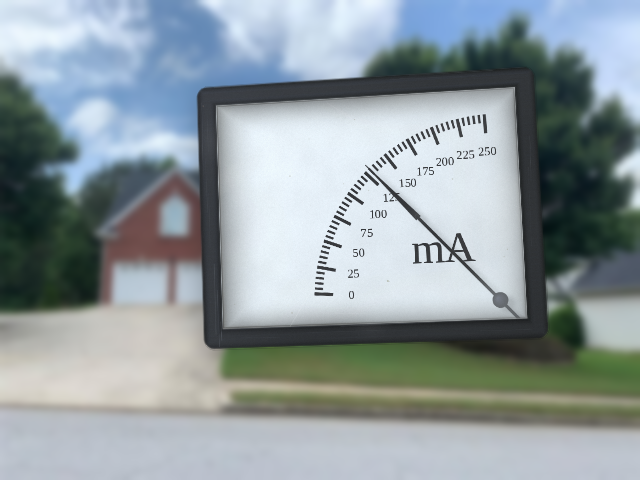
130 mA
